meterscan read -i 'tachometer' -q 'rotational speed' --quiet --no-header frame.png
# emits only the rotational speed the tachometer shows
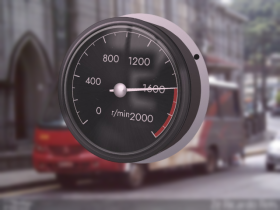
1600 rpm
